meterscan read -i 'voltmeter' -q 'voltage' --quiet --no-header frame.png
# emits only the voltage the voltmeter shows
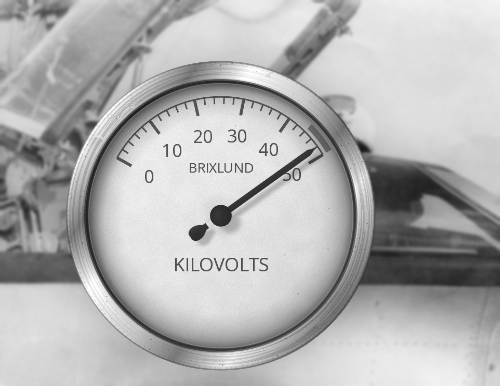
48 kV
